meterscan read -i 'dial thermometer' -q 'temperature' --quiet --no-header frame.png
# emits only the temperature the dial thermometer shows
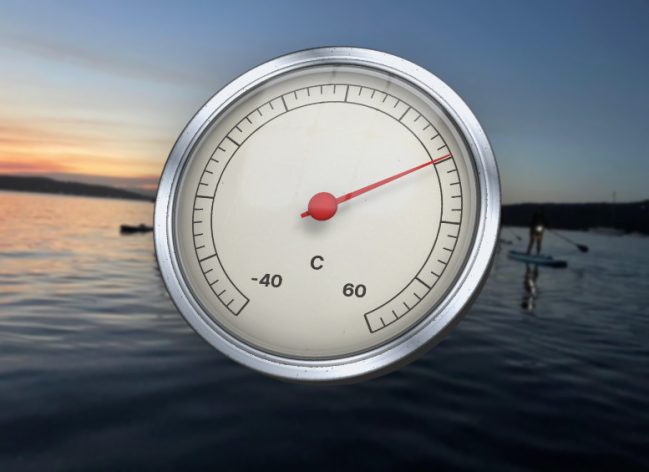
30 °C
